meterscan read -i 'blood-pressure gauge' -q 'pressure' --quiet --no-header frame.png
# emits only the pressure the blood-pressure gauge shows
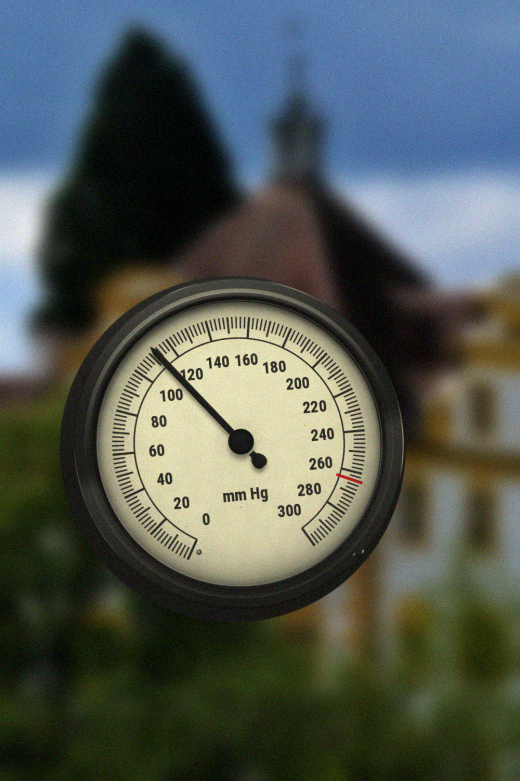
112 mmHg
